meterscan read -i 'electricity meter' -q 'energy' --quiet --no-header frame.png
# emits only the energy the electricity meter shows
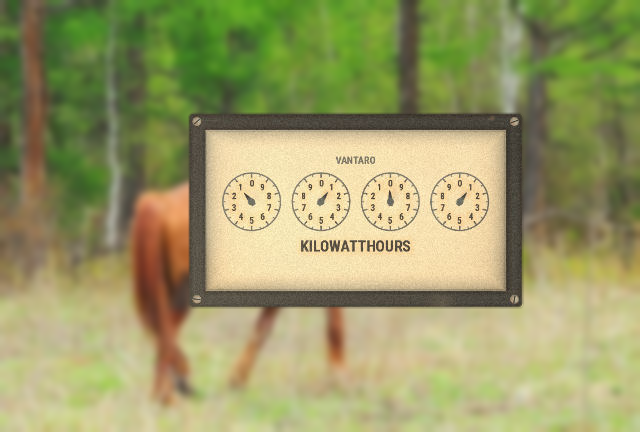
1101 kWh
